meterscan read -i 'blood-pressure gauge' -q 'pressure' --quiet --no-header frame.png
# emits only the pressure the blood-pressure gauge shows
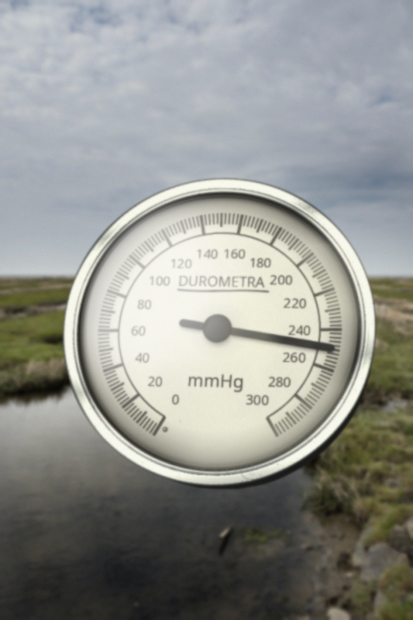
250 mmHg
